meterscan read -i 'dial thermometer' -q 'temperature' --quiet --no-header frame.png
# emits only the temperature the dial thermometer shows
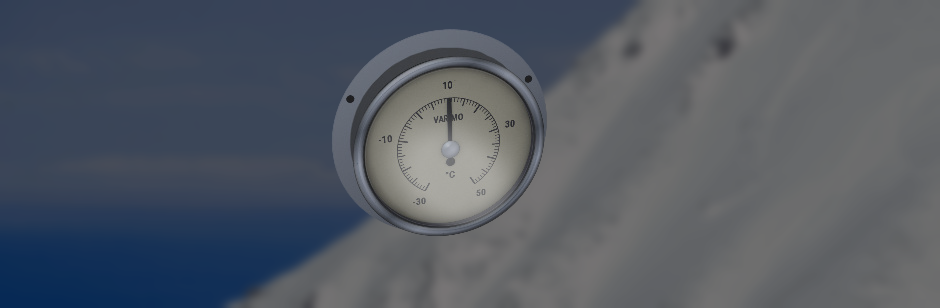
10 °C
